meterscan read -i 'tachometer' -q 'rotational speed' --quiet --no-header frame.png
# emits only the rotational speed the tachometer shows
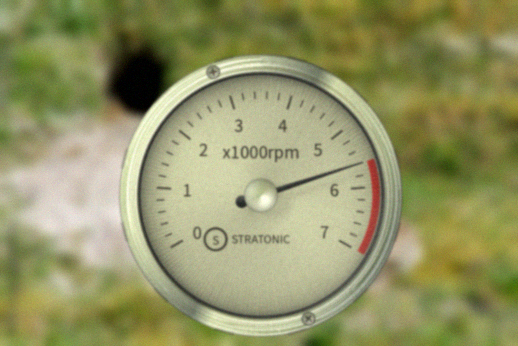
5600 rpm
